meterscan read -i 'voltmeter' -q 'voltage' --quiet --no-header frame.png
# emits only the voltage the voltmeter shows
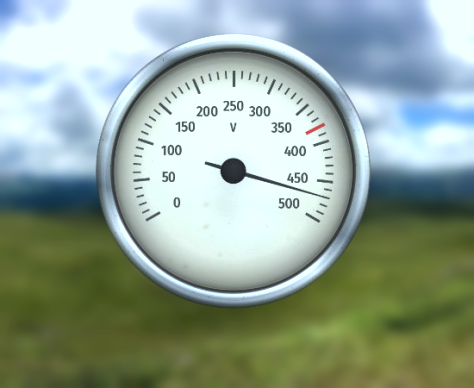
470 V
